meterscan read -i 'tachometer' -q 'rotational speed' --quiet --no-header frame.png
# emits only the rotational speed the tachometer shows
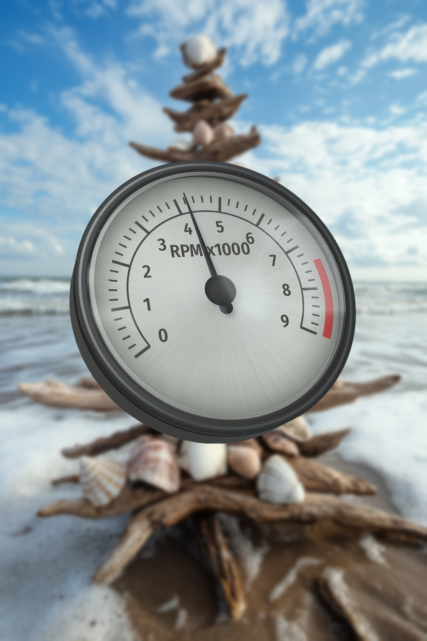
4200 rpm
